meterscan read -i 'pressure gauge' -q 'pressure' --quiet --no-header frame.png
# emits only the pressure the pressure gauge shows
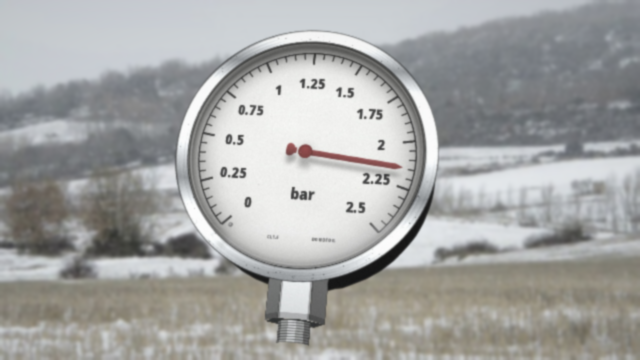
2.15 bar
